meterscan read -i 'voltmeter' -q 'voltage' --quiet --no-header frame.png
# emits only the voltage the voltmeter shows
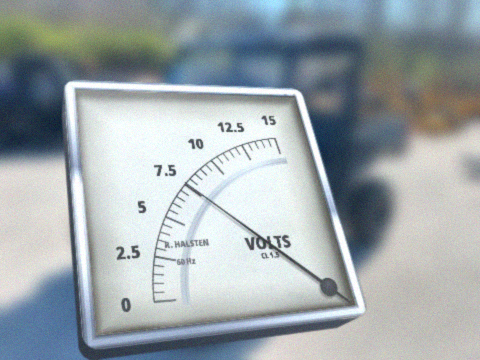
7.5 V
